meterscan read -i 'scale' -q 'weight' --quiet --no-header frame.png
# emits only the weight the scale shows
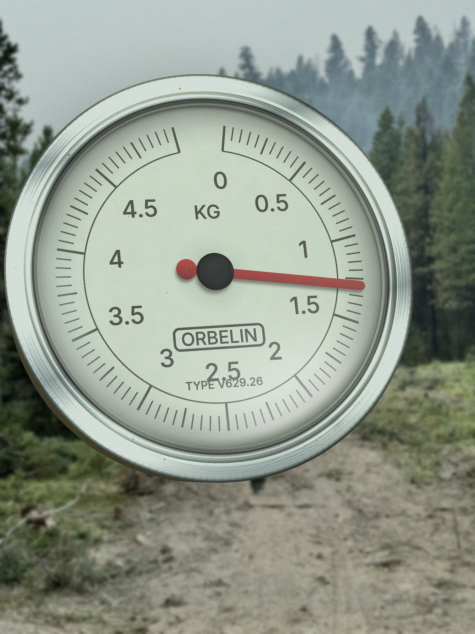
1.3 kg
